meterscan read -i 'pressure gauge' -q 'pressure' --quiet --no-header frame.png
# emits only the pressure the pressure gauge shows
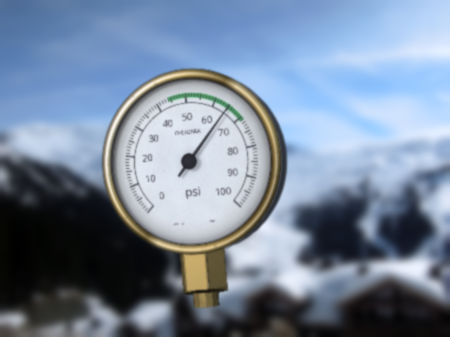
65 psi
